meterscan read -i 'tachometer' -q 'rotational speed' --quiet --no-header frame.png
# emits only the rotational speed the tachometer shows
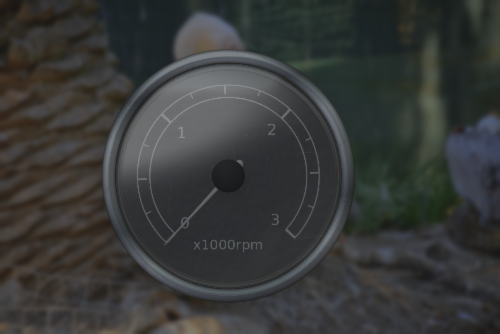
0 rpm
